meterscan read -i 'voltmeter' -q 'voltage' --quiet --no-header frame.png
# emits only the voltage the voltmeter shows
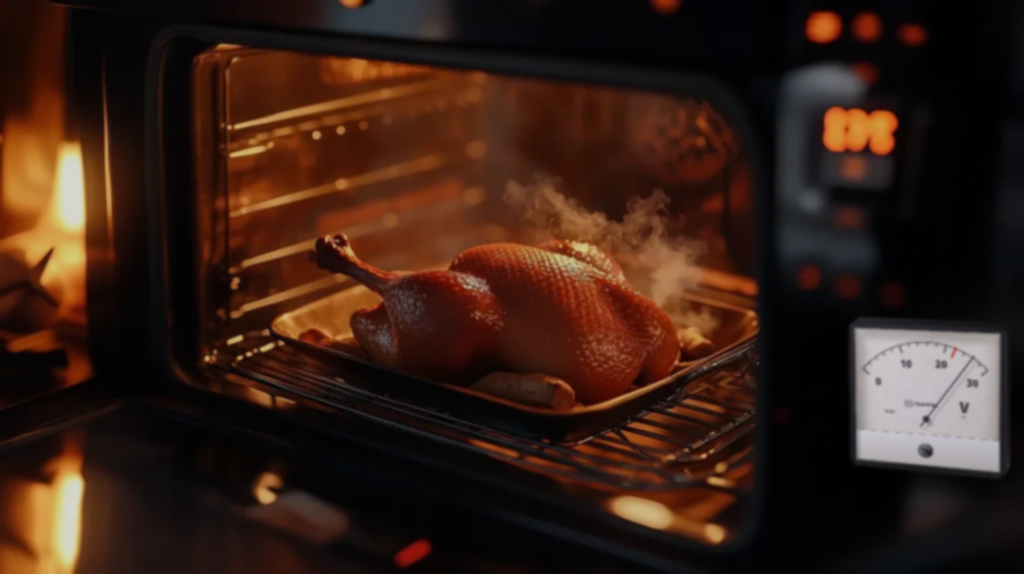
26 V
